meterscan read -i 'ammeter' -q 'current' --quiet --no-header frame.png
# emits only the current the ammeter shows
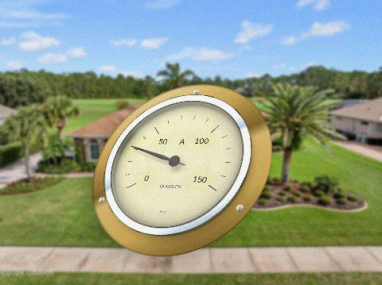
30 A
